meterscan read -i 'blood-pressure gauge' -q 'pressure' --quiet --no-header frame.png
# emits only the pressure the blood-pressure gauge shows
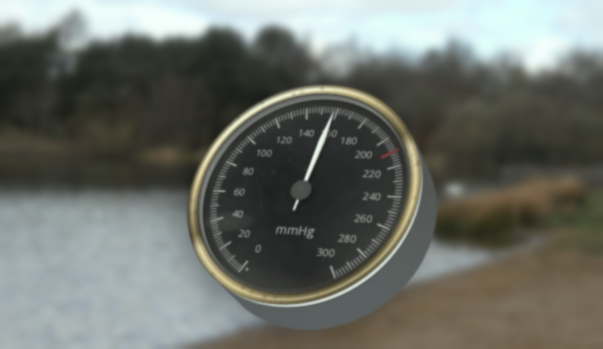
160 mmHg
